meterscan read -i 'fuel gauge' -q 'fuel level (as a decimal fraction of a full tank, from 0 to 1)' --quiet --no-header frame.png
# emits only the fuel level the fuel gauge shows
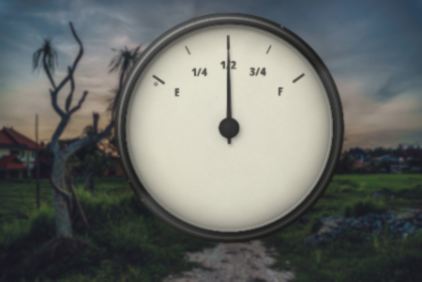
0.5
